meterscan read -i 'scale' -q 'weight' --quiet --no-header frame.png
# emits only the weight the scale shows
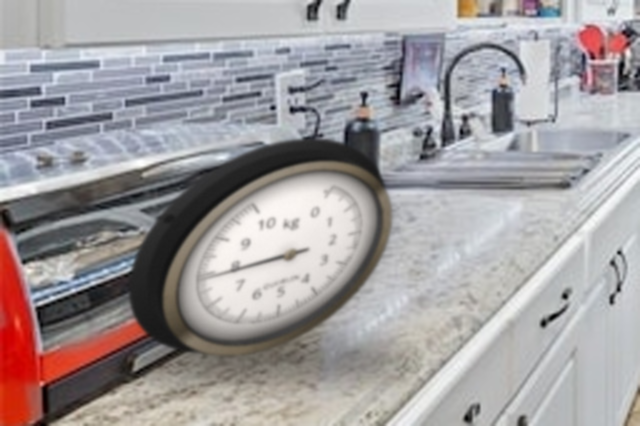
8 kg
